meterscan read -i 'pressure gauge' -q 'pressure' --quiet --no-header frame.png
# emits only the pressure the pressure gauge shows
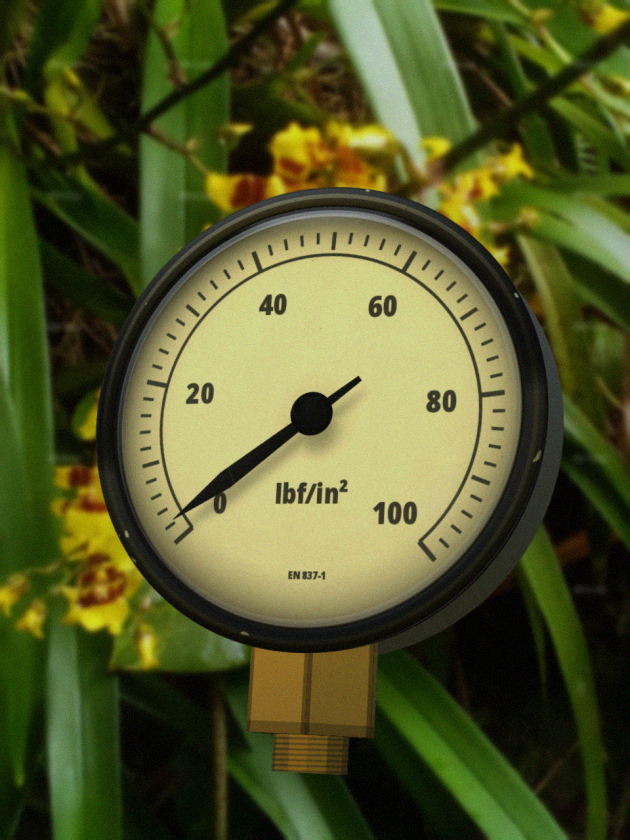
2 psi
